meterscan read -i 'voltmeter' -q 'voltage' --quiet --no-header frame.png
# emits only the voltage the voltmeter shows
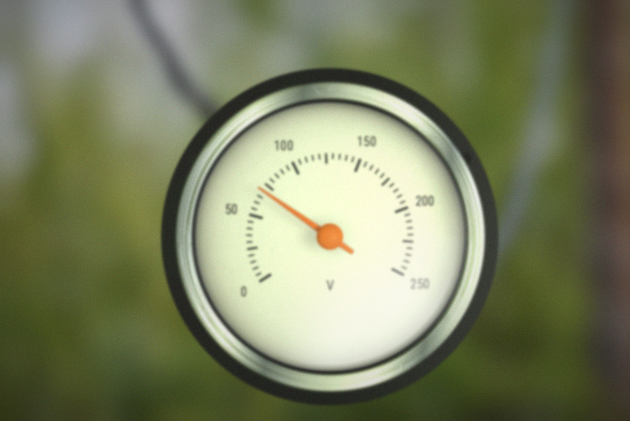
70 V
